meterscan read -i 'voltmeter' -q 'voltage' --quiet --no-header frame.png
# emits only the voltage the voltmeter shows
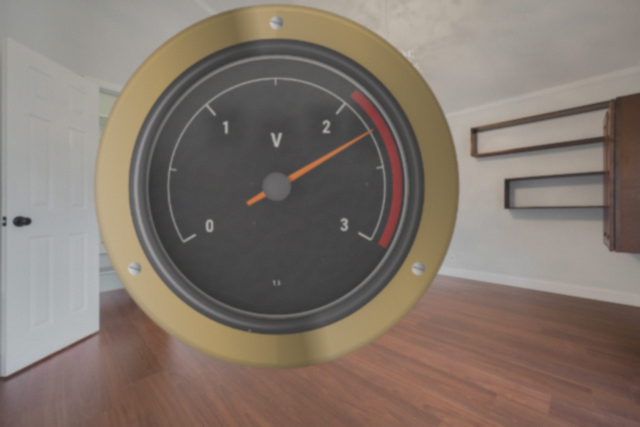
2.25 V
